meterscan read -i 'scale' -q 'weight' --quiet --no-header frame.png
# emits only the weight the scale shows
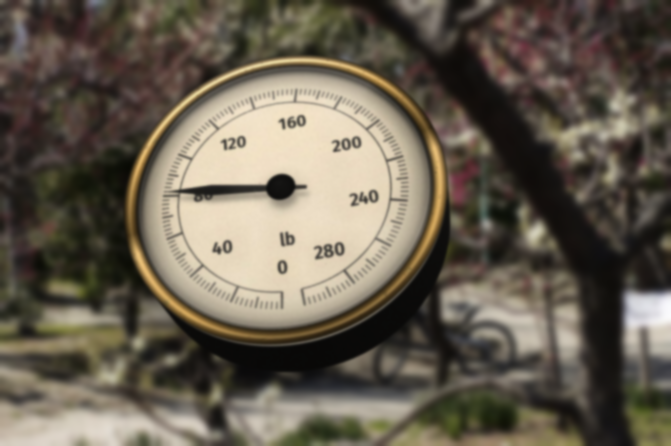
80 lb
